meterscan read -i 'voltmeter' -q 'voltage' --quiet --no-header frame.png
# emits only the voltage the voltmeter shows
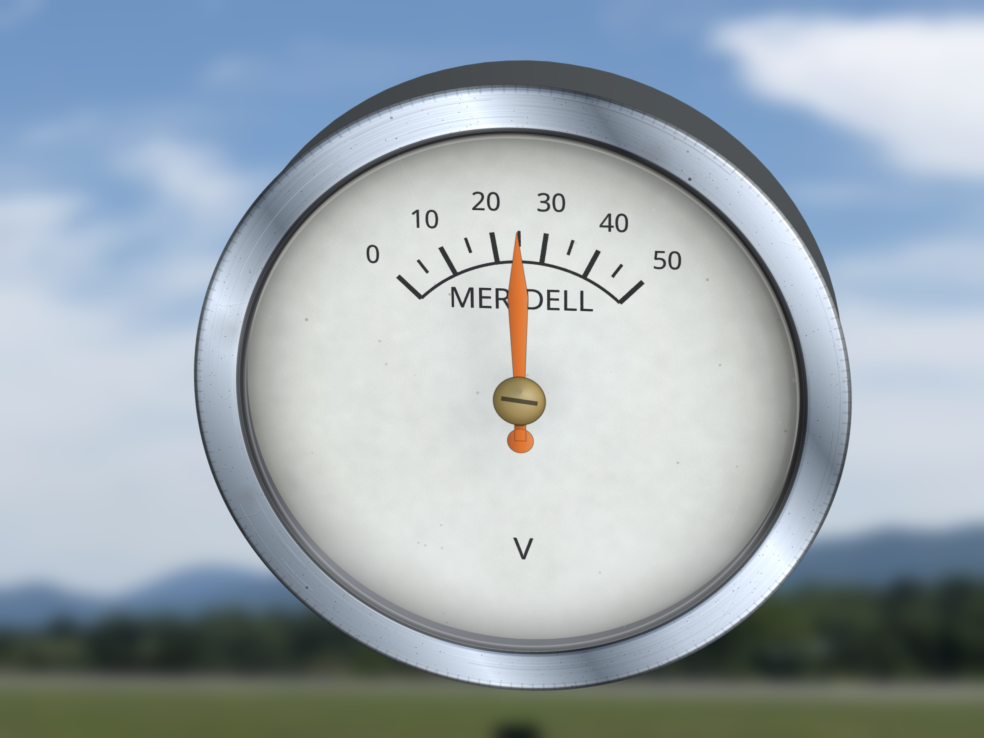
25 V
